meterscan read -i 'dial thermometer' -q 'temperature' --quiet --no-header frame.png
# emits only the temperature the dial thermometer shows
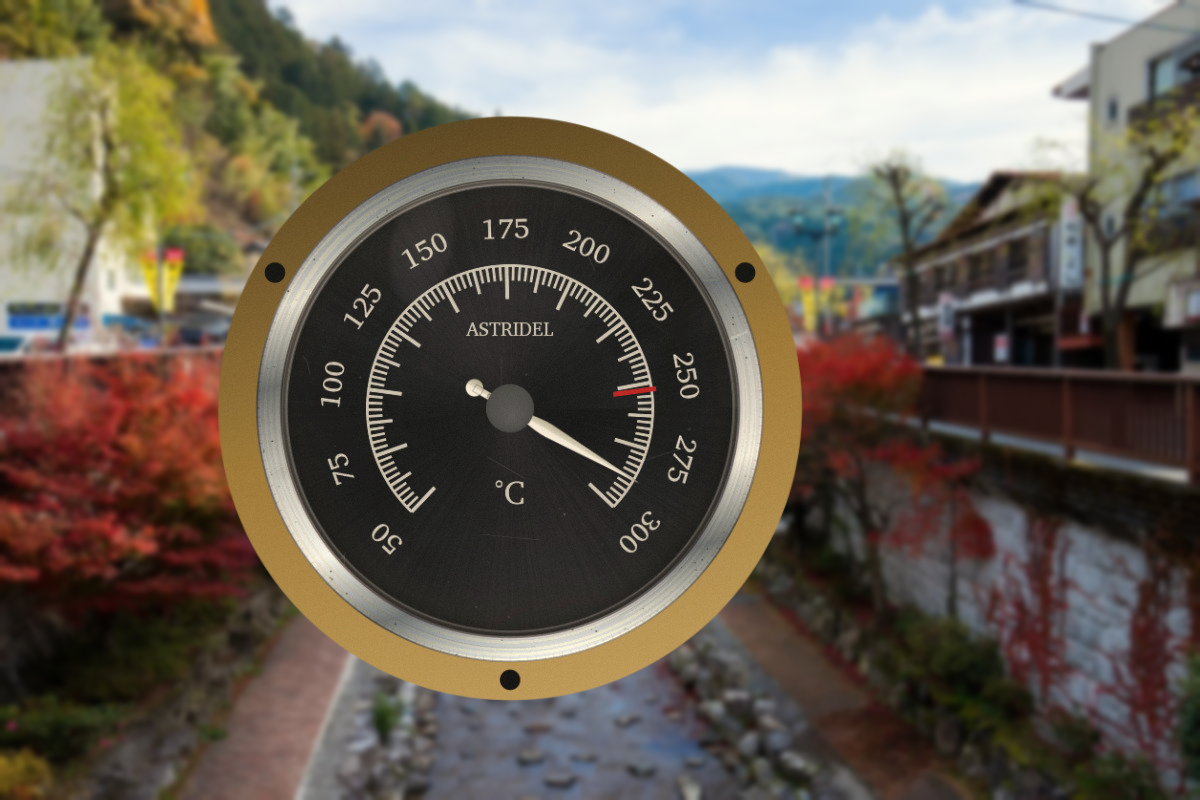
287.5 °C
